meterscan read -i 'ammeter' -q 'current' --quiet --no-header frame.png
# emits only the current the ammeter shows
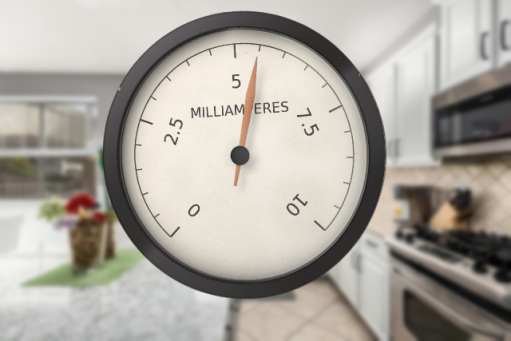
5.5 mA
